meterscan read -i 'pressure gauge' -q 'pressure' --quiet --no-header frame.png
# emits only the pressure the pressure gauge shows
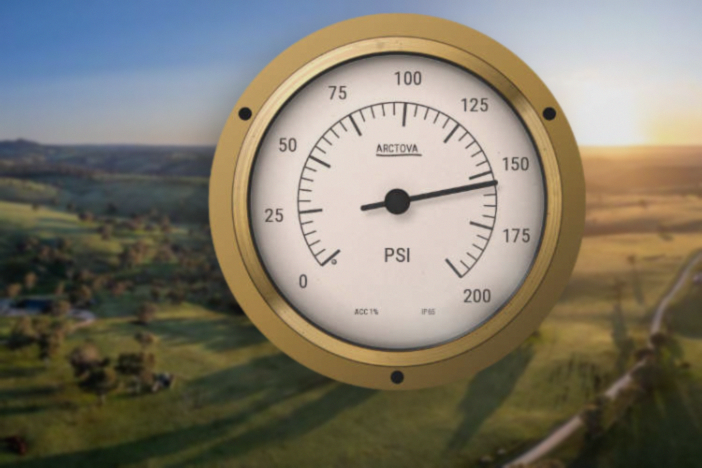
155 psi
